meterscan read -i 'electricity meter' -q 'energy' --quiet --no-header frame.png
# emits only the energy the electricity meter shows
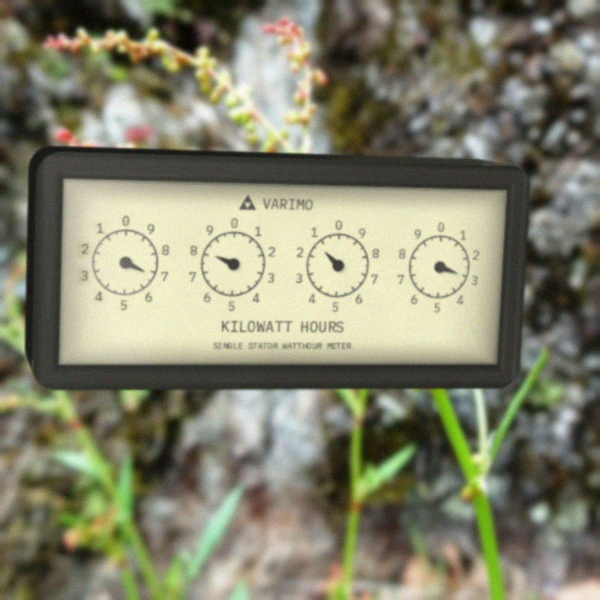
6813 kWh
